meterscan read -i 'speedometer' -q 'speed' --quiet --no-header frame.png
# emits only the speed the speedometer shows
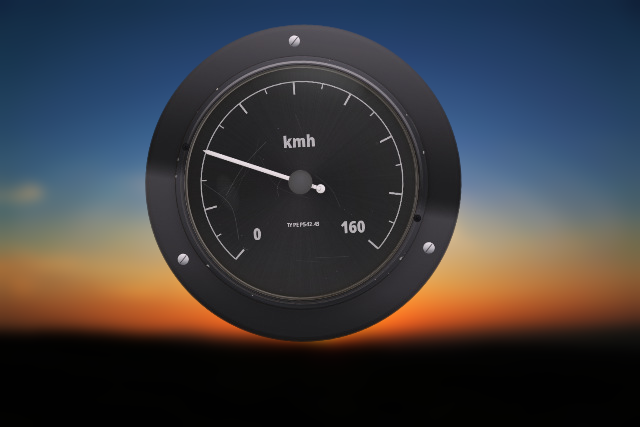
40 km/h
